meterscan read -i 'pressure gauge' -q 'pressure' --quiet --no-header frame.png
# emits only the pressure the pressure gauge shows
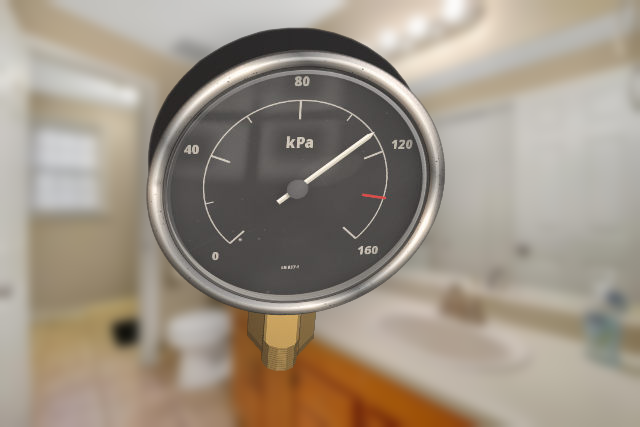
110 kPa
